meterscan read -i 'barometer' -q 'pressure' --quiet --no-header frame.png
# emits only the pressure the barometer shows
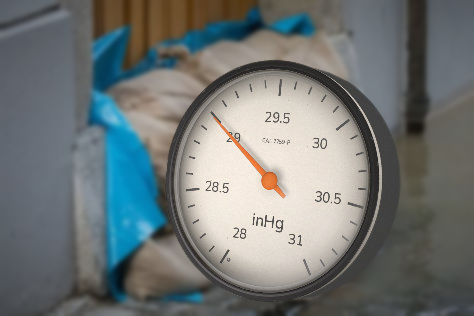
29 inHg
